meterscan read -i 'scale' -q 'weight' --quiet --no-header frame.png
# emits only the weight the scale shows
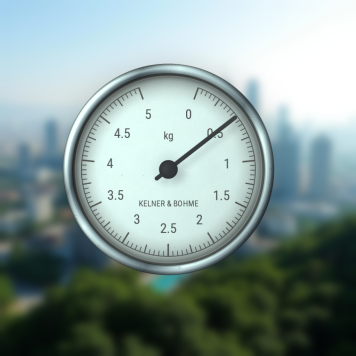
0.5 kg
